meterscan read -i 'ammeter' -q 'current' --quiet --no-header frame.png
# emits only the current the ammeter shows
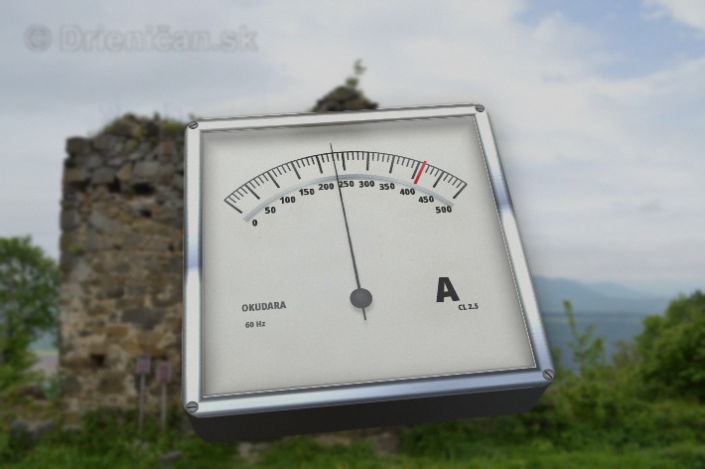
230 A
